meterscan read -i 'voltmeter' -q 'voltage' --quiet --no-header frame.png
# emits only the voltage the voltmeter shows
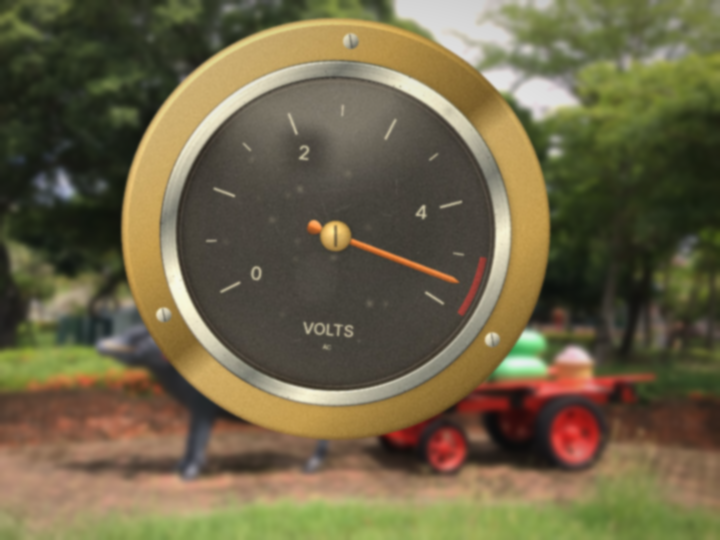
4.75 V
